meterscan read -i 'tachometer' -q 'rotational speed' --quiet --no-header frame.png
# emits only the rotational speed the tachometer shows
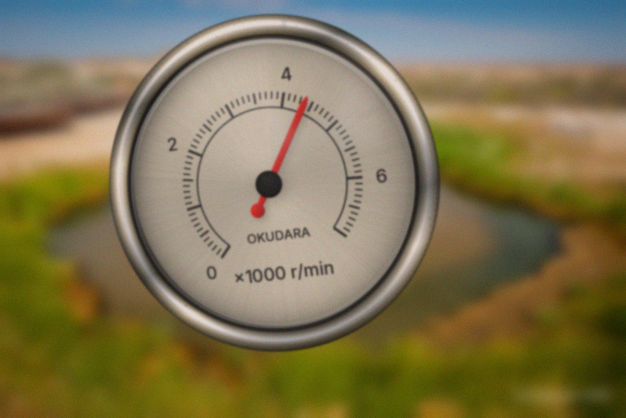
4400 rpm
